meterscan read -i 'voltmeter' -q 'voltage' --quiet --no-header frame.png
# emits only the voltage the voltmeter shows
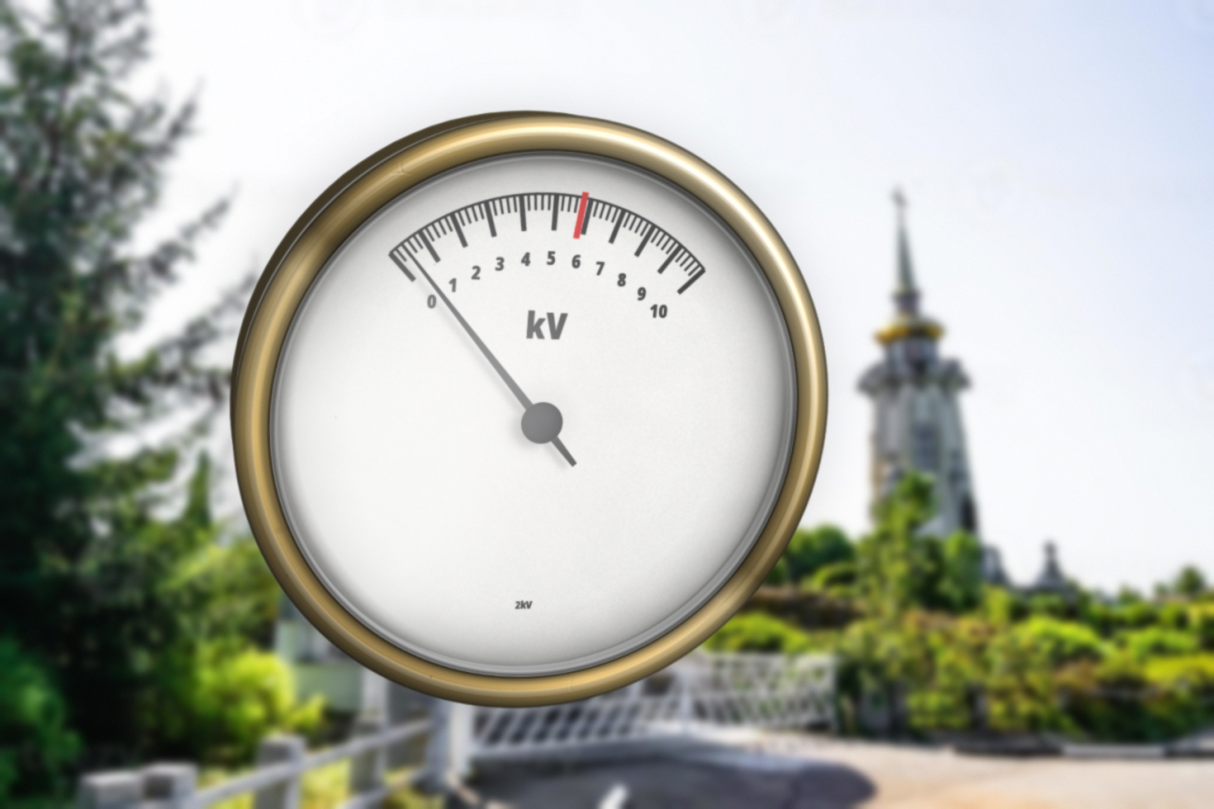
0.4 kV
